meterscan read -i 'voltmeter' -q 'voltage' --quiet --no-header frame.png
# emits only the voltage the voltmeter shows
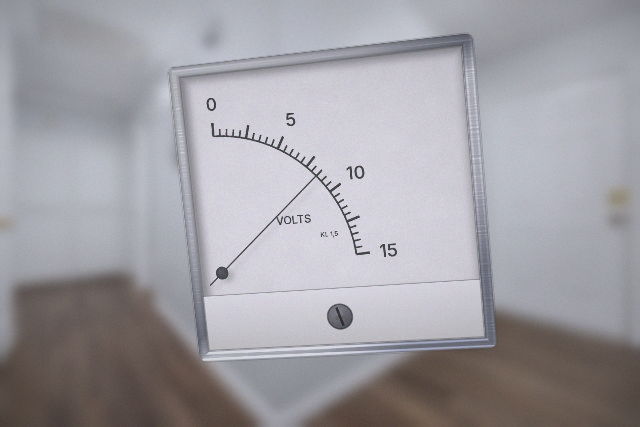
8.5 V
